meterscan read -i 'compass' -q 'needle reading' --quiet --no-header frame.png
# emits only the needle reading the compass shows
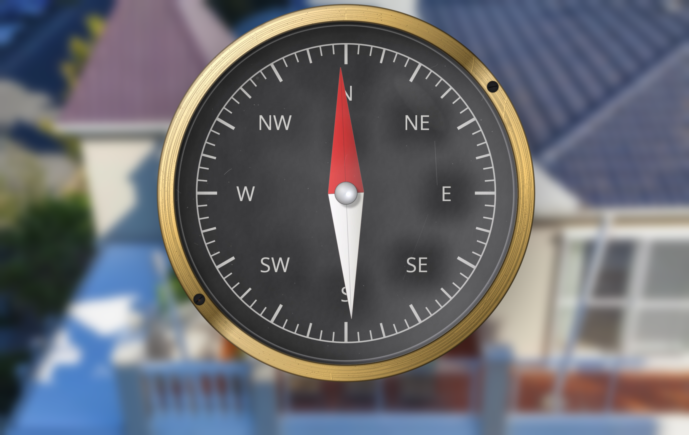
357.5 °
